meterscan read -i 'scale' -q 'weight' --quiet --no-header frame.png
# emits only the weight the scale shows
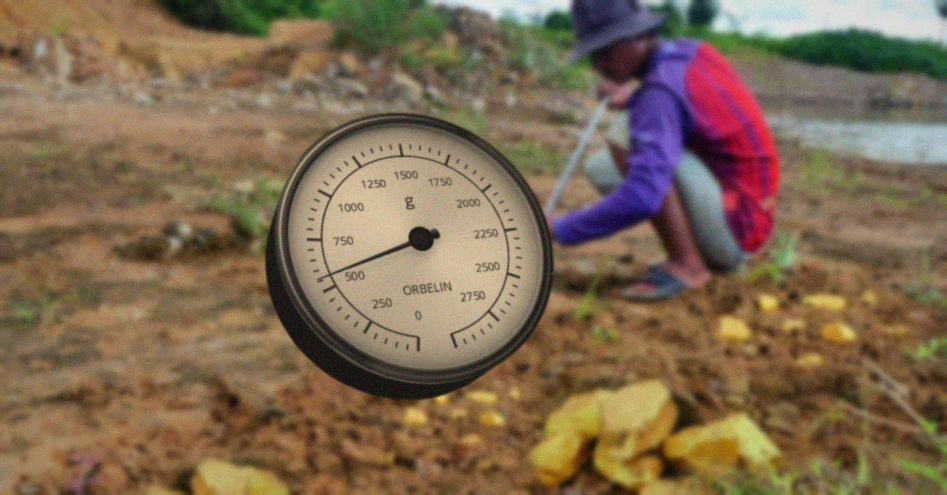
550 g
